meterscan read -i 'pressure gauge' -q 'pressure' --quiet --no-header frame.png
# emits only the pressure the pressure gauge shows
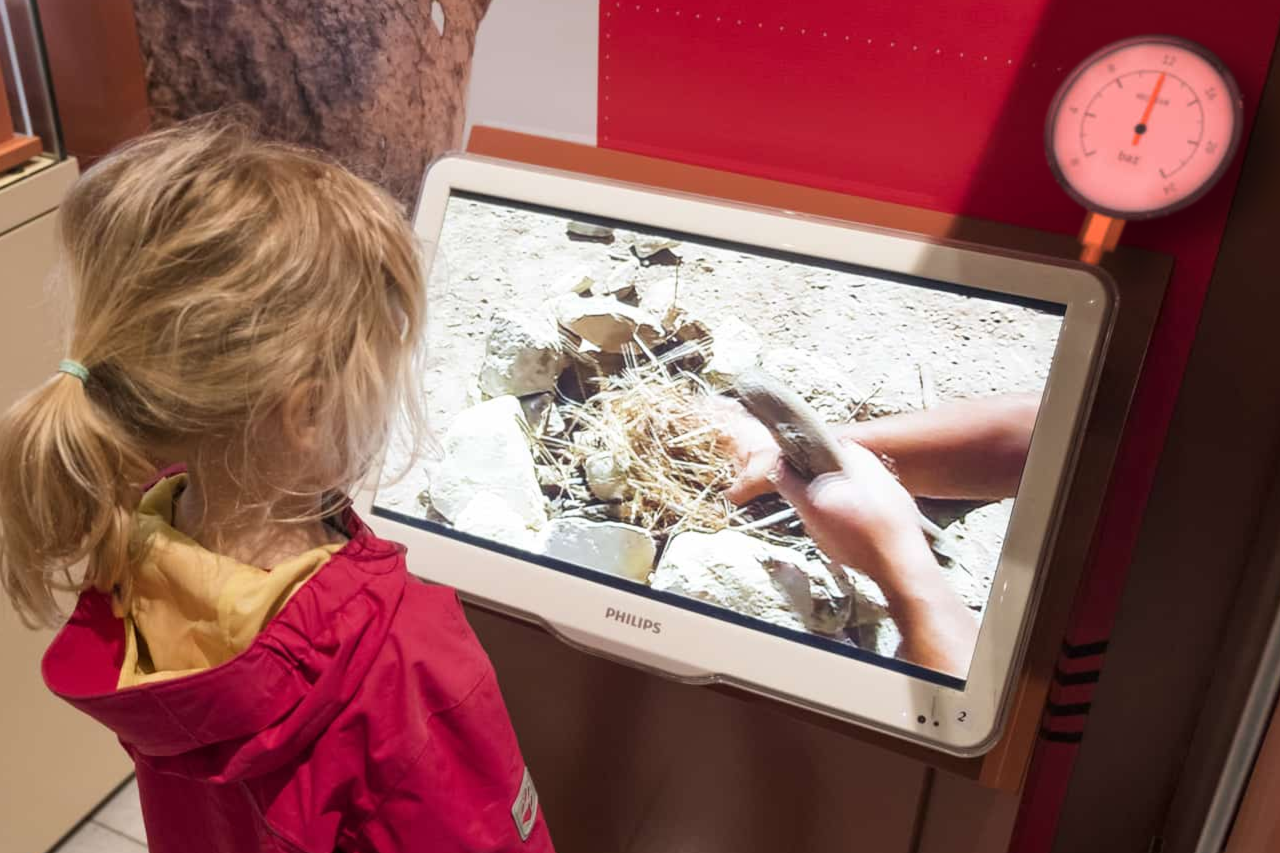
12 bar
